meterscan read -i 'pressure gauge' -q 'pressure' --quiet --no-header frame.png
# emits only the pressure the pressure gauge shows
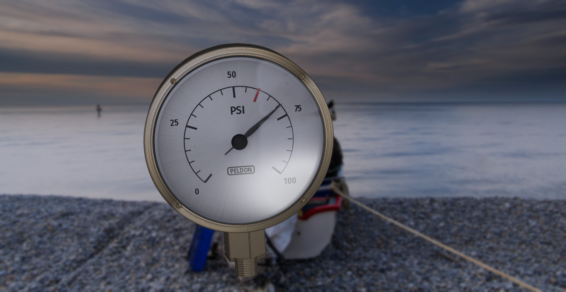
70 psi
